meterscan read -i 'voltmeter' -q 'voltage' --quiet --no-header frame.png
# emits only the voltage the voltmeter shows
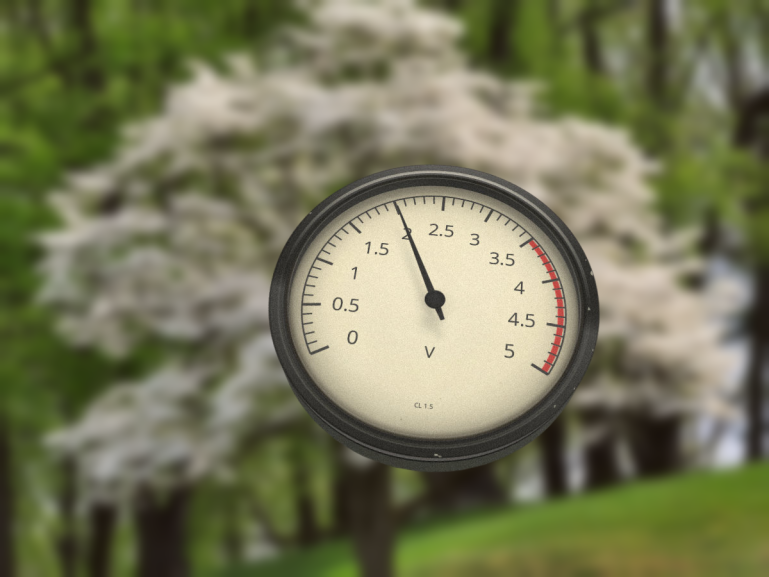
2 V
